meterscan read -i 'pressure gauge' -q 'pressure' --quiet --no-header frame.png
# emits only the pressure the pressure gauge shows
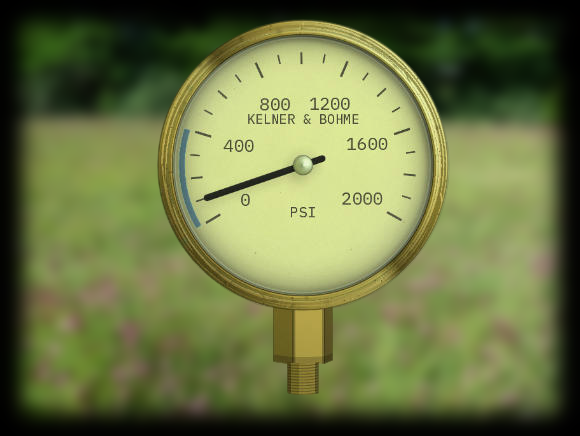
100 psi
